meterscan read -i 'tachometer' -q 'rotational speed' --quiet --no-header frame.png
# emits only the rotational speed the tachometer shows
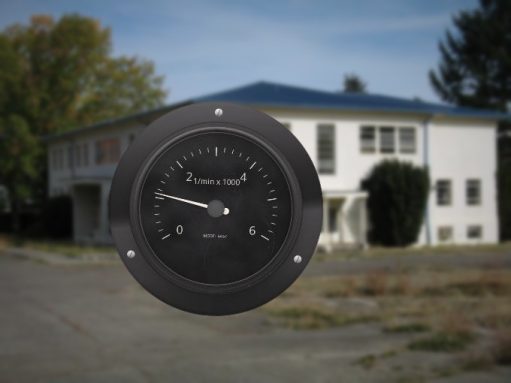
1100 rpm
